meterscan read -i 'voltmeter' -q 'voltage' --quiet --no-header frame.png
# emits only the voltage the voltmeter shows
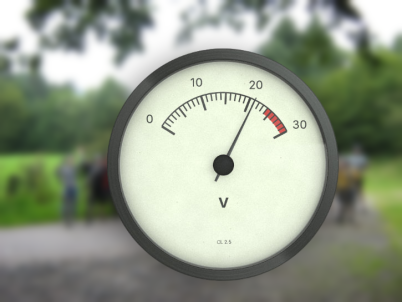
21 V
